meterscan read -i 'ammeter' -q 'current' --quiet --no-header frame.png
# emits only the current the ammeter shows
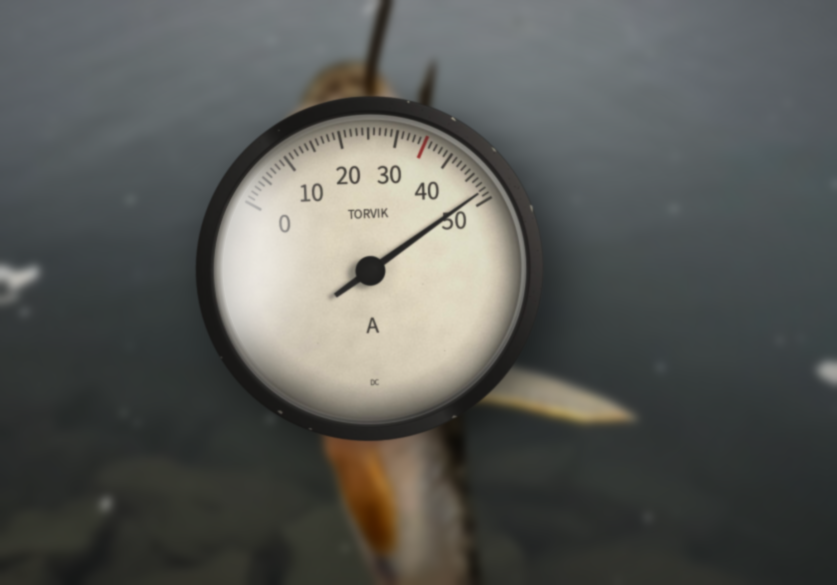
48 A
